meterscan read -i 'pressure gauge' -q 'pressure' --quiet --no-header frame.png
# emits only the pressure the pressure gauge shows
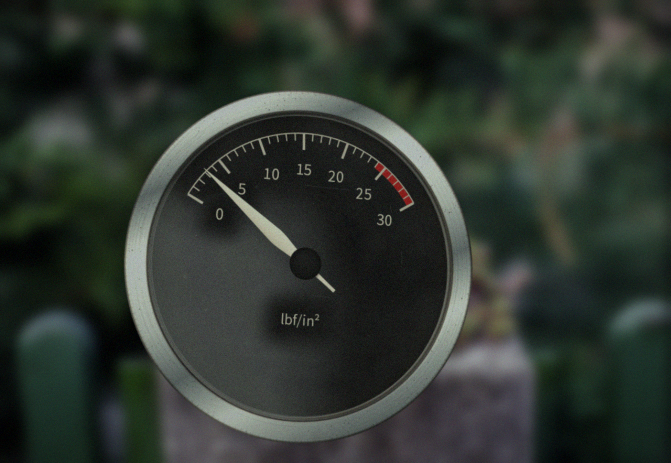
3 psi
